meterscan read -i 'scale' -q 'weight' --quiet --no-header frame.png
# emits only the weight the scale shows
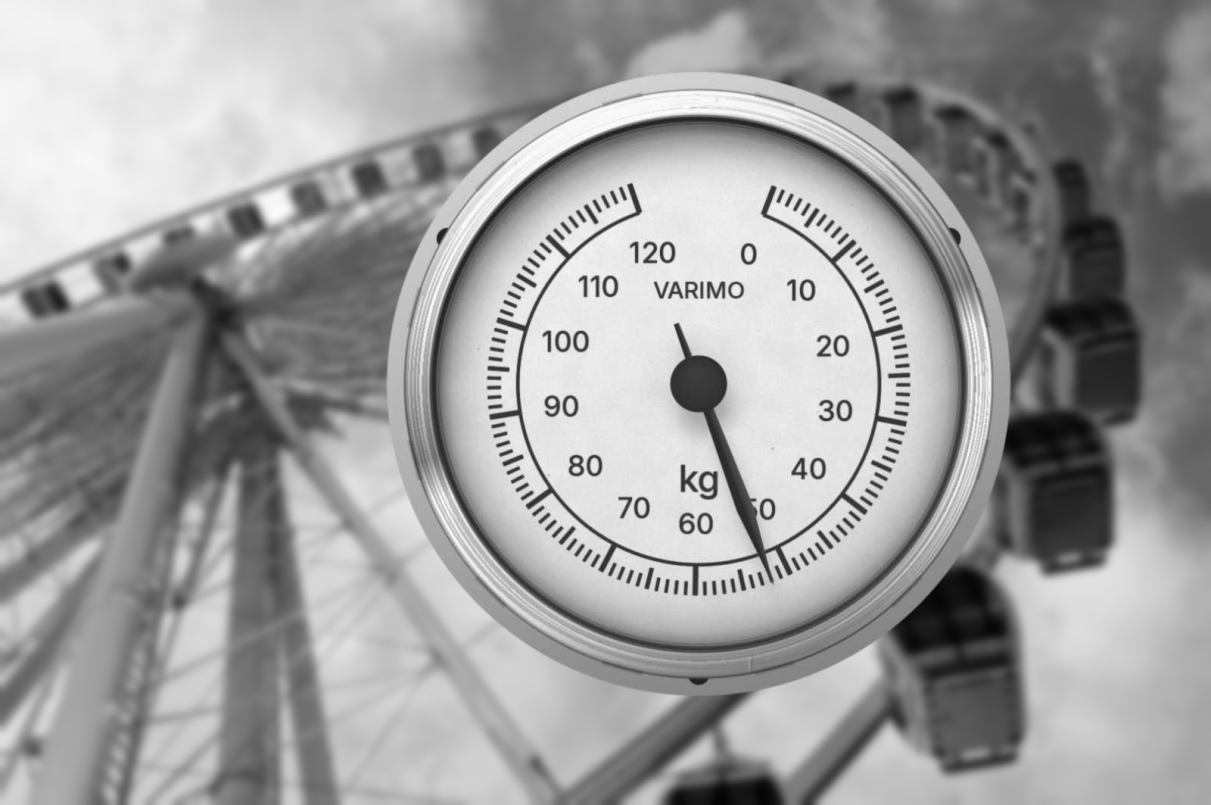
52 kg
